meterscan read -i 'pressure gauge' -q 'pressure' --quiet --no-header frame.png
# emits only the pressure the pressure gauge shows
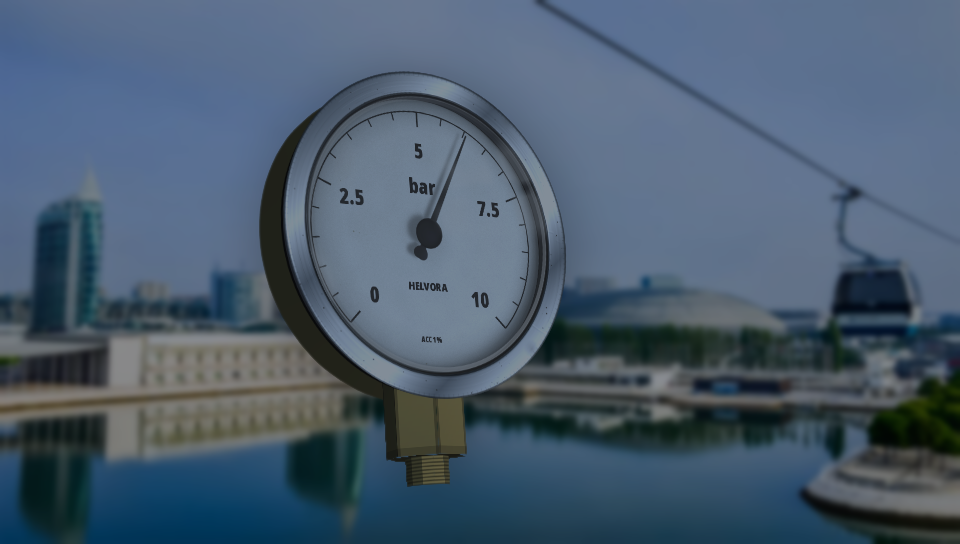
6 bar
